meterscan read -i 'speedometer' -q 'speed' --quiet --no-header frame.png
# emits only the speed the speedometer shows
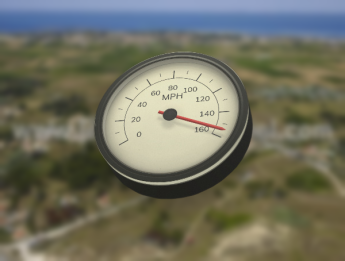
155 mph
